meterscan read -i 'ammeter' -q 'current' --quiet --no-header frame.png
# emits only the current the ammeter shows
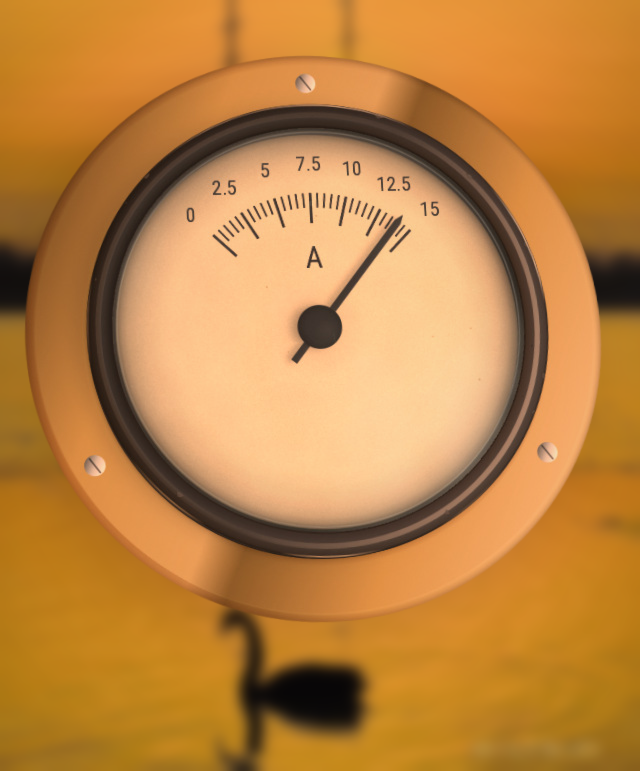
14 A
